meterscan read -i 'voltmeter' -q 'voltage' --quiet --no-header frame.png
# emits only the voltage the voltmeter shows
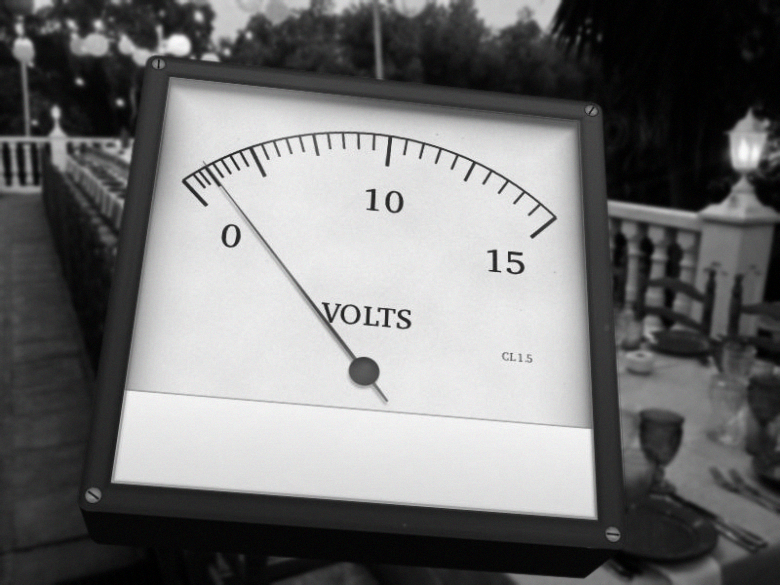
2.5 V
